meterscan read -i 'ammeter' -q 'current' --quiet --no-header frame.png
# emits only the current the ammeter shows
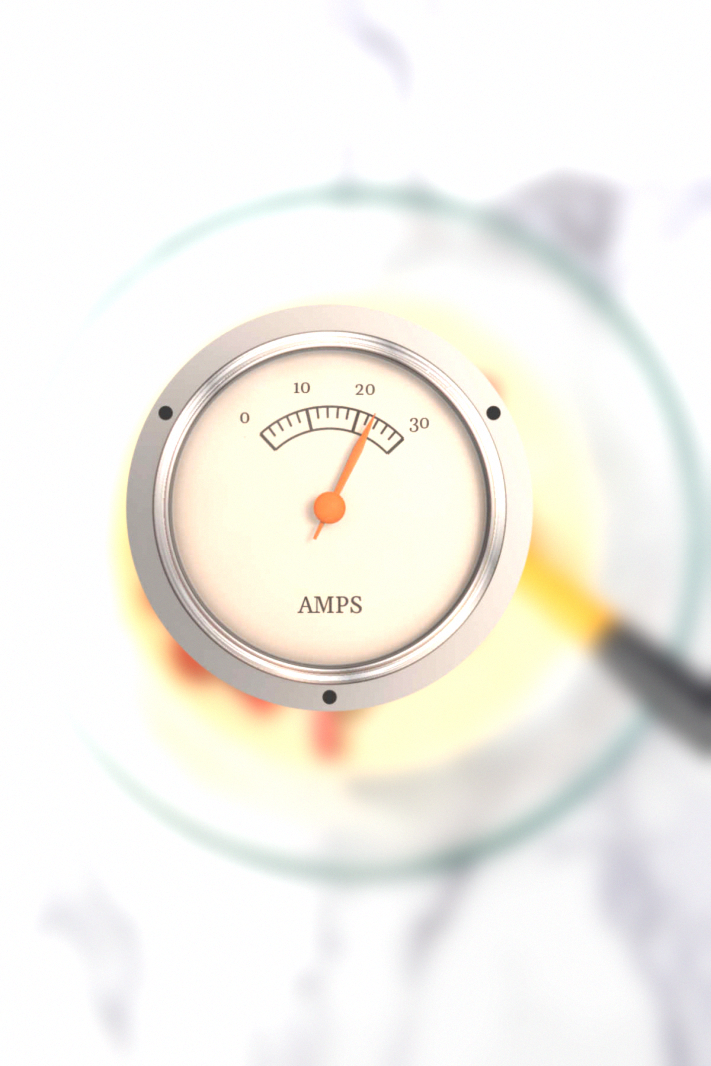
23 A
